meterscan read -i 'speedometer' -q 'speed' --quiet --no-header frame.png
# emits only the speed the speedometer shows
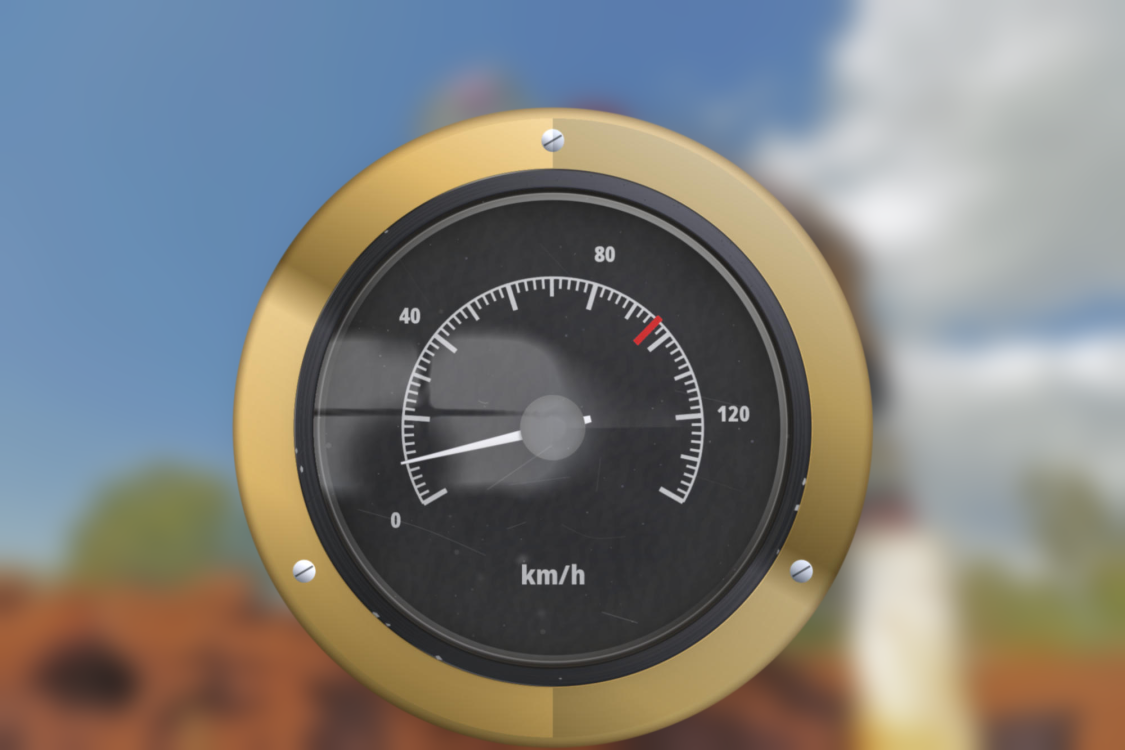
10 km/h
